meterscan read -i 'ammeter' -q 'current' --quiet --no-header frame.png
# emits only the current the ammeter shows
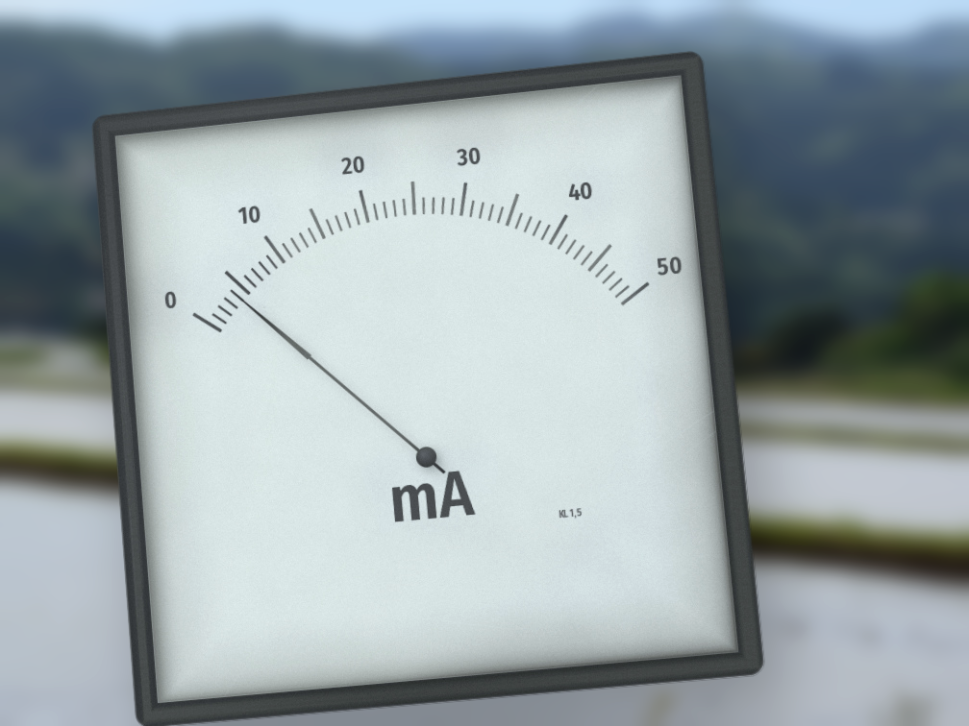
4 mA
